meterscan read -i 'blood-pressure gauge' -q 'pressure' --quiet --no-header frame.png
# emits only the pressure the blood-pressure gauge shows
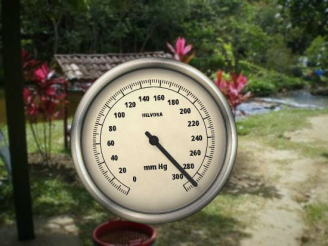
290 mmHg
